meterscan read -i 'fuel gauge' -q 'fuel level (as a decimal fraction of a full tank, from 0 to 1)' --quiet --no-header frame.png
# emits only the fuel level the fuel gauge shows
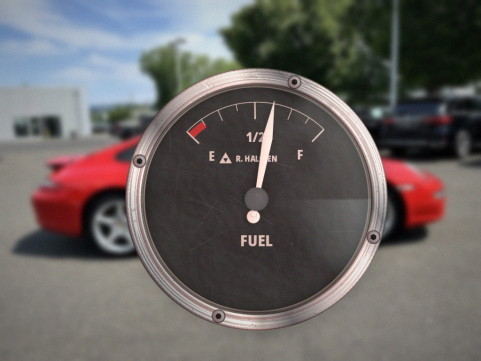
0.625
